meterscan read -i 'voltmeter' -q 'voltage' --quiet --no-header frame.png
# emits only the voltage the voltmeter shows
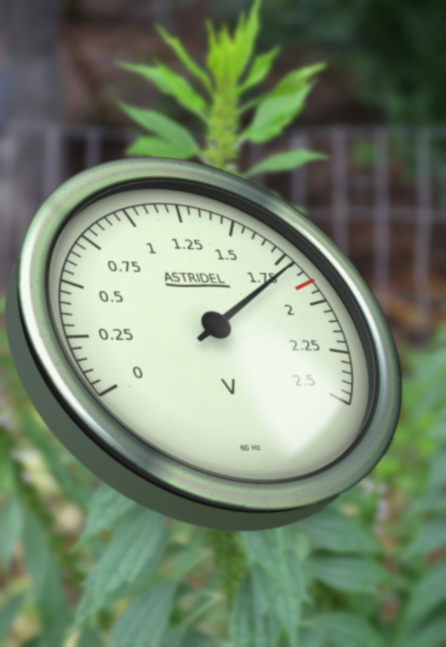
1.8 V
